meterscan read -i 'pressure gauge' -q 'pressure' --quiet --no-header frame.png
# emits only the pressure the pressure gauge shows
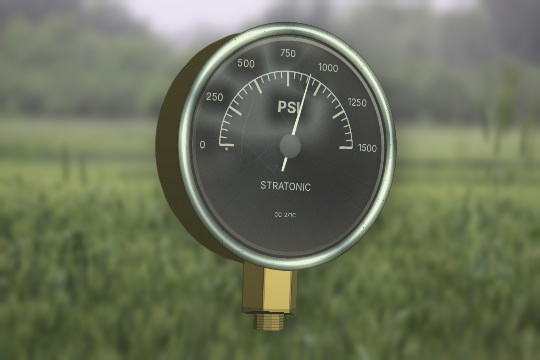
900 psi
